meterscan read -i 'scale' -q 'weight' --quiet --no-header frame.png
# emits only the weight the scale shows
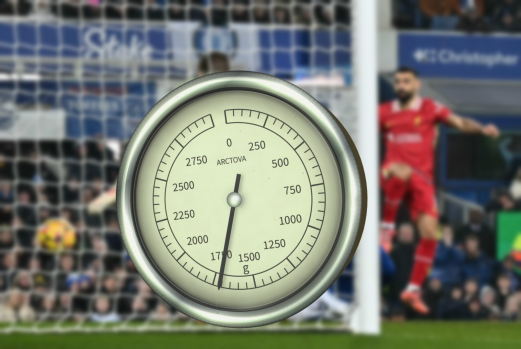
1700 g
